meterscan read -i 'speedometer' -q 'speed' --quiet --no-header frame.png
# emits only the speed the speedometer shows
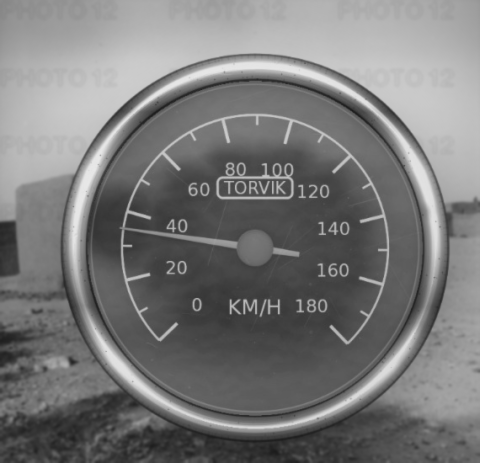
35 km/h
